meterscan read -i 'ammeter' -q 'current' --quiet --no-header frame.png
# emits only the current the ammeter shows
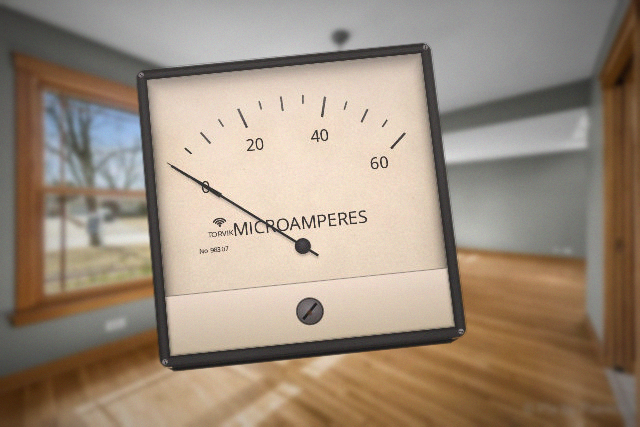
0 µA
